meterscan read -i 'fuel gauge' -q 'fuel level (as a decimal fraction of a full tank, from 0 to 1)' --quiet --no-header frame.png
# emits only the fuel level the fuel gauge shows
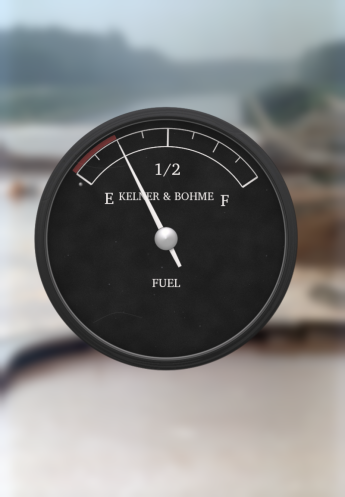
0.25
